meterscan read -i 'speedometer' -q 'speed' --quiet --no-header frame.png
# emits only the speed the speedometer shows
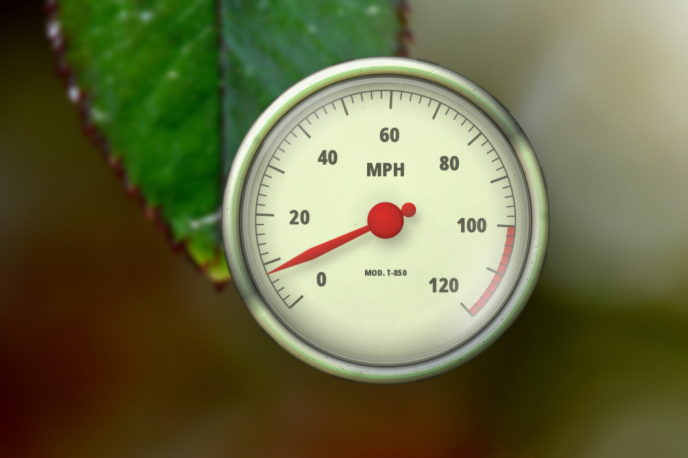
8 mph
